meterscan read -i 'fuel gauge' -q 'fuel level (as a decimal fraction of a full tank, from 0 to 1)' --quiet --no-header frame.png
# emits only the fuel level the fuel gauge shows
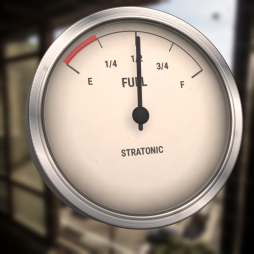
0.5
